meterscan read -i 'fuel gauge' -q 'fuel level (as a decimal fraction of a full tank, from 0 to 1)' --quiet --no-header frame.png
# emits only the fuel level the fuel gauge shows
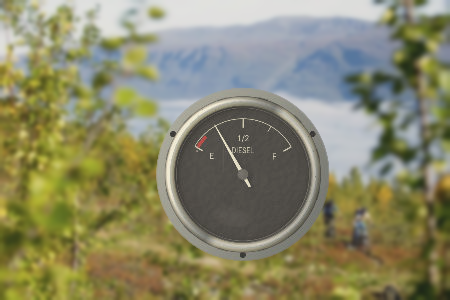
0.25
